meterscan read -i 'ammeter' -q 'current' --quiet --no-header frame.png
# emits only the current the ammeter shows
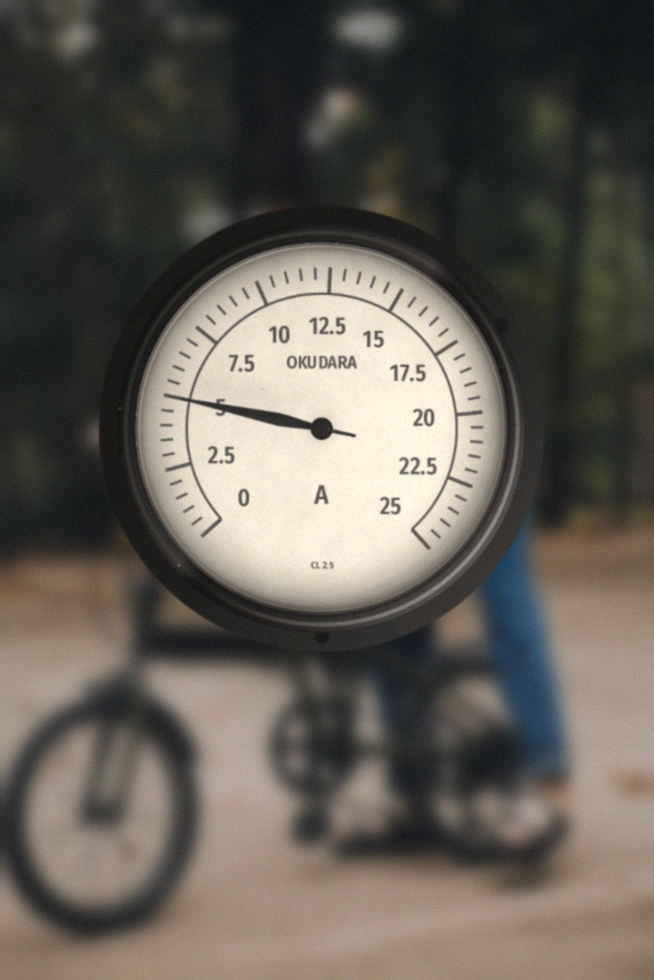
5 A
